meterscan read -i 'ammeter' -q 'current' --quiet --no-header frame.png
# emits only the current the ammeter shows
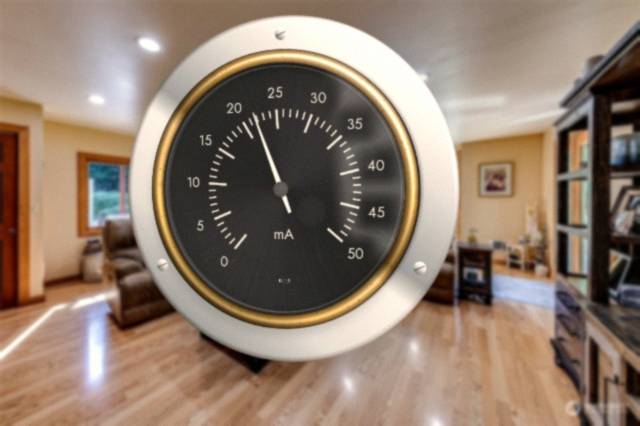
22 mA
